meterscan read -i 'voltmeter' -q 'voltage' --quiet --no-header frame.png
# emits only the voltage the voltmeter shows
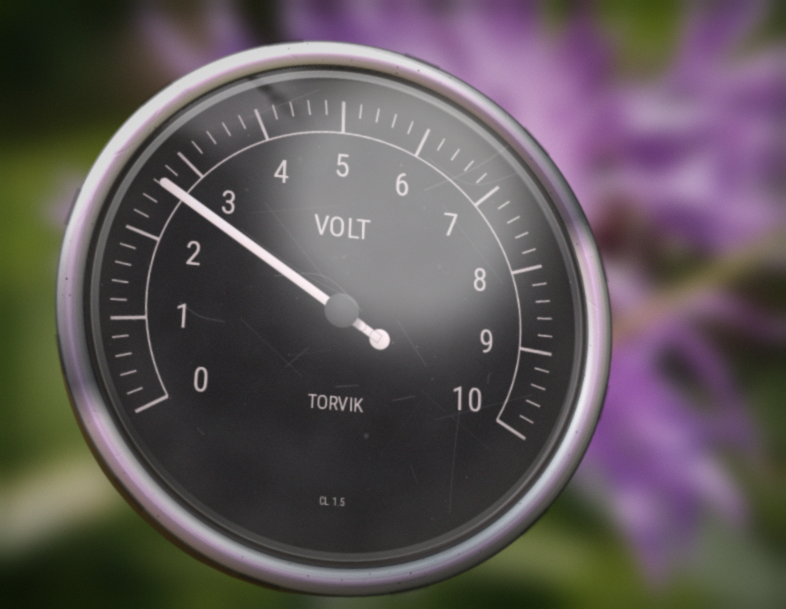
2.6 V
